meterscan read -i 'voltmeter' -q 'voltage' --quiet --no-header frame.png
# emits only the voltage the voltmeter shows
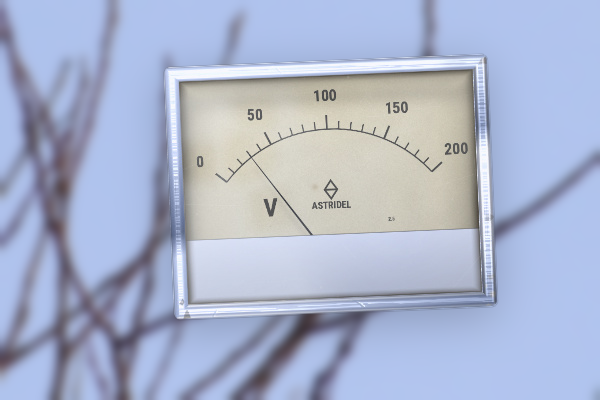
30 V
